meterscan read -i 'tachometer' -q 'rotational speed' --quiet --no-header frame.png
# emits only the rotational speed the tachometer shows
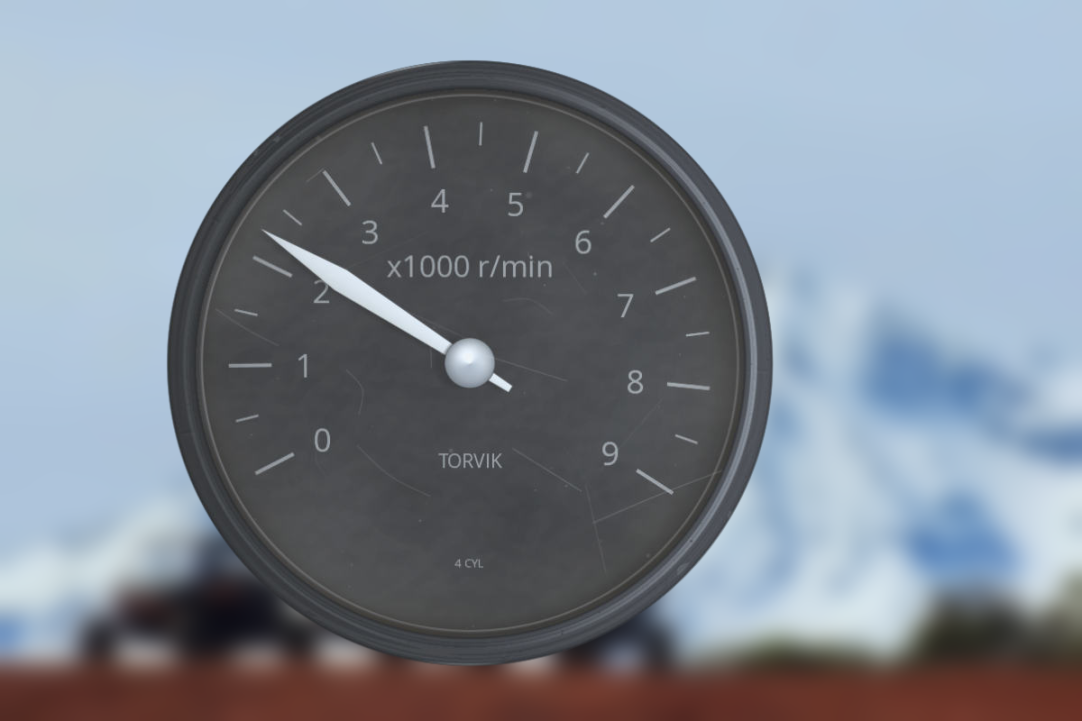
2250 rpm
